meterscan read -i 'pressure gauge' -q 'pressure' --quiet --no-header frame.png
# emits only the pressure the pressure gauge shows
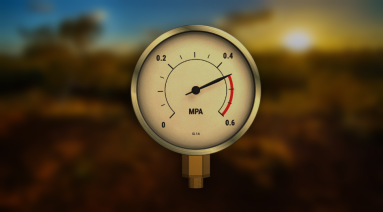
0.45 MPa
